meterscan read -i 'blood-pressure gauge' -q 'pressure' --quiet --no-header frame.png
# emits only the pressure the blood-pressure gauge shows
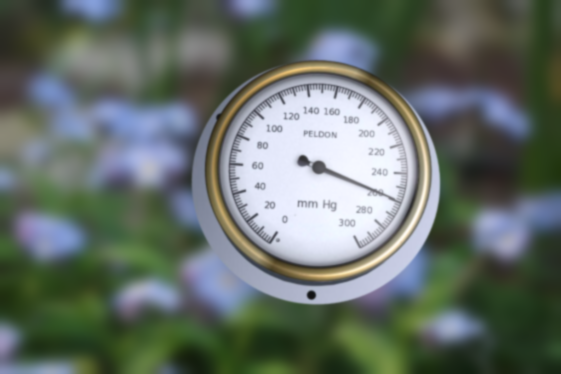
260 mmHg
